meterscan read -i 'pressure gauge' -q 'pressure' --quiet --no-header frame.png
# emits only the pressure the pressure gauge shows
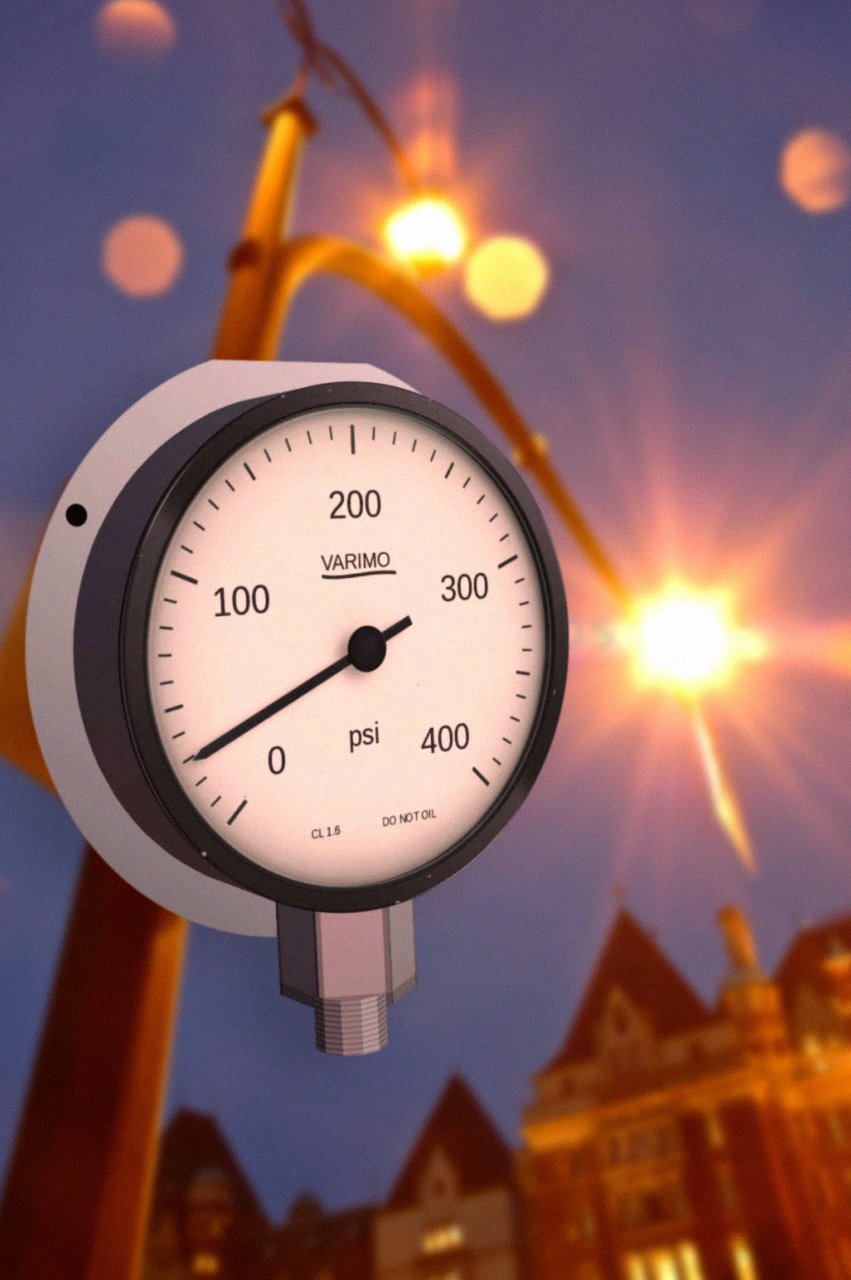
30 psi
